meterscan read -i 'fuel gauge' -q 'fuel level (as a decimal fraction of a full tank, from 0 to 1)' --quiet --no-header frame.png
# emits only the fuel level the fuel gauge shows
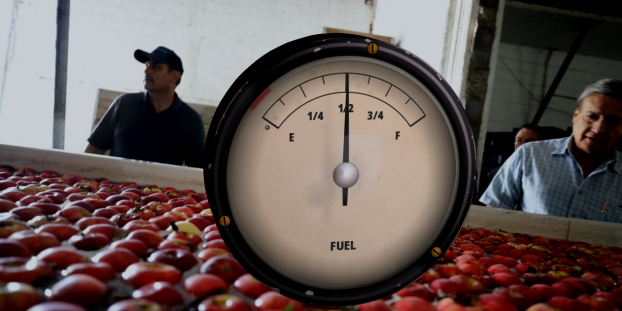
0.5
